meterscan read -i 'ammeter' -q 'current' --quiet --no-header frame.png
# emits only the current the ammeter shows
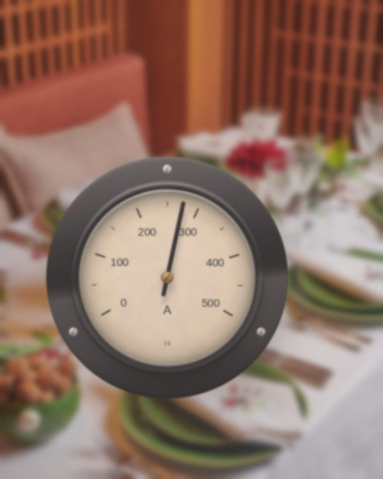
275 A
